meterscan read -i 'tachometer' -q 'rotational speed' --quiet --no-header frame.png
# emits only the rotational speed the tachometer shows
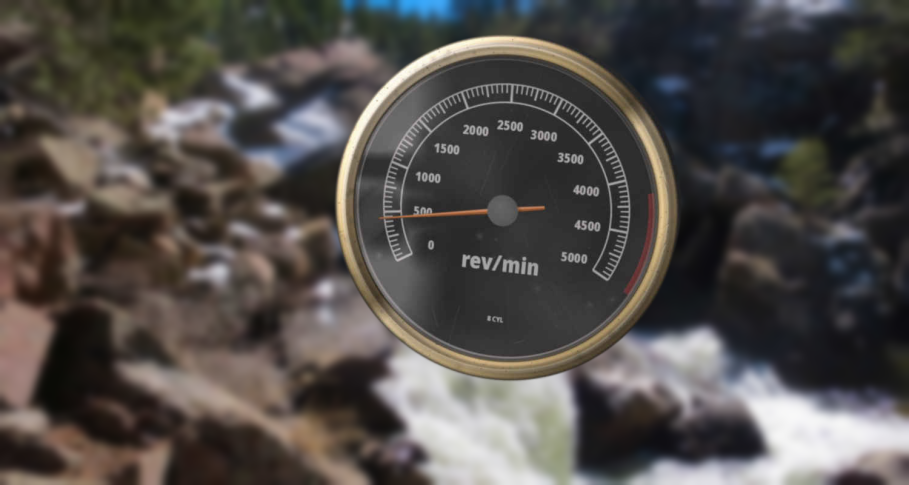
450 rpm
